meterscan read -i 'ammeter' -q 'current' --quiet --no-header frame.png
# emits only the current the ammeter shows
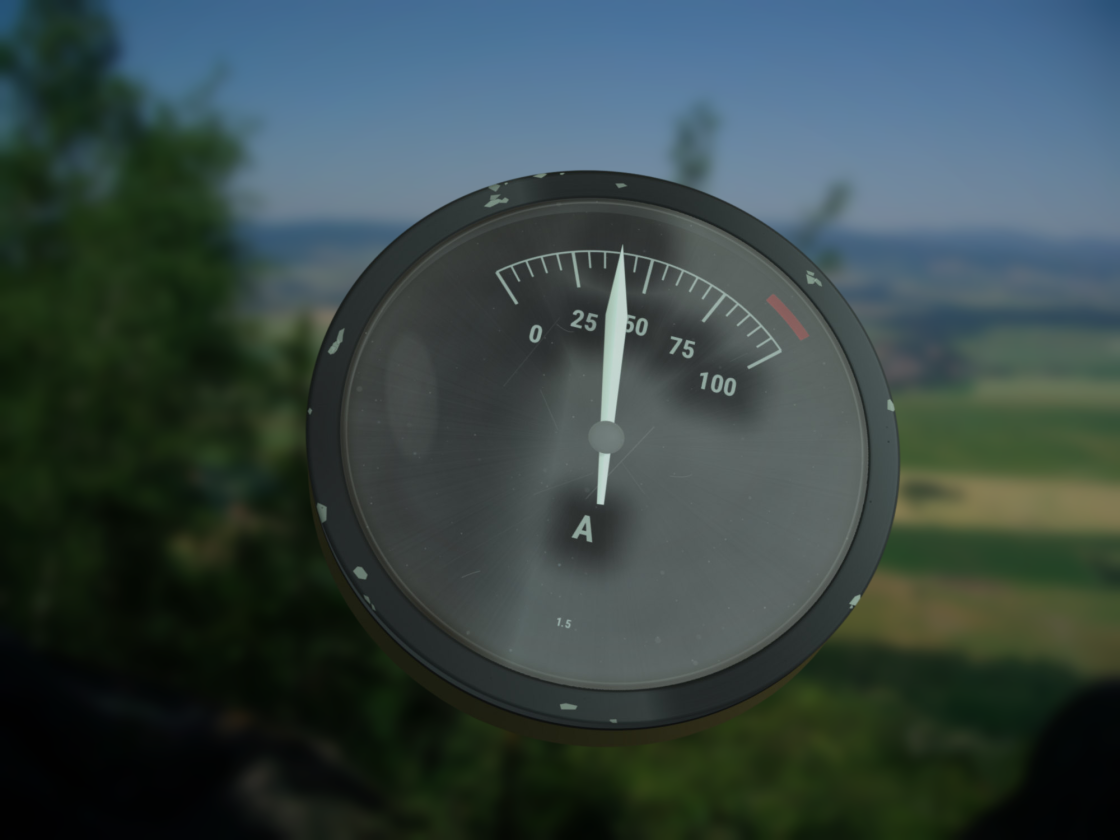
40 A
